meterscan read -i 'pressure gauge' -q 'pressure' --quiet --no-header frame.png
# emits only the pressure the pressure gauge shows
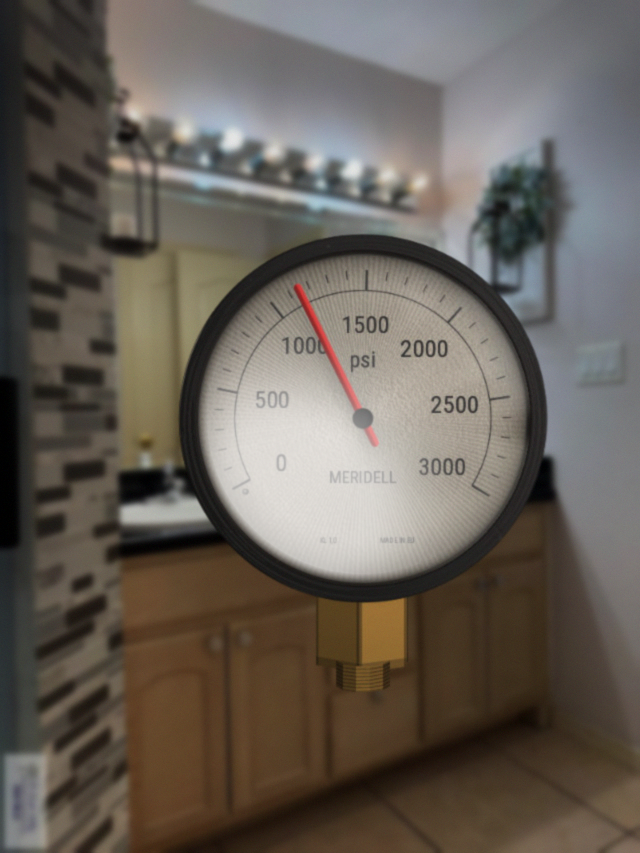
1150 psi
